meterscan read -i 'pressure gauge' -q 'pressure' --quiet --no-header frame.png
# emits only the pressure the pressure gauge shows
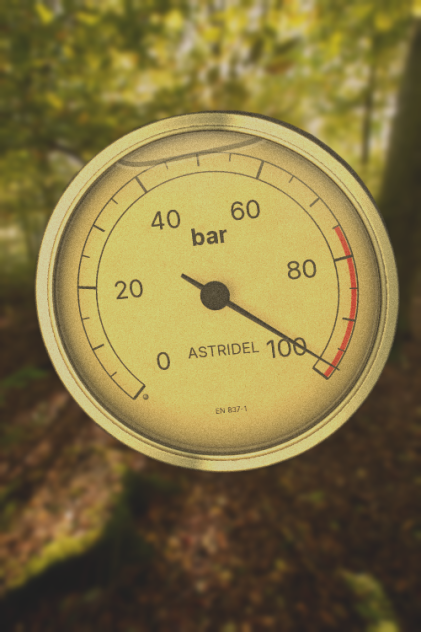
97.5 bar
